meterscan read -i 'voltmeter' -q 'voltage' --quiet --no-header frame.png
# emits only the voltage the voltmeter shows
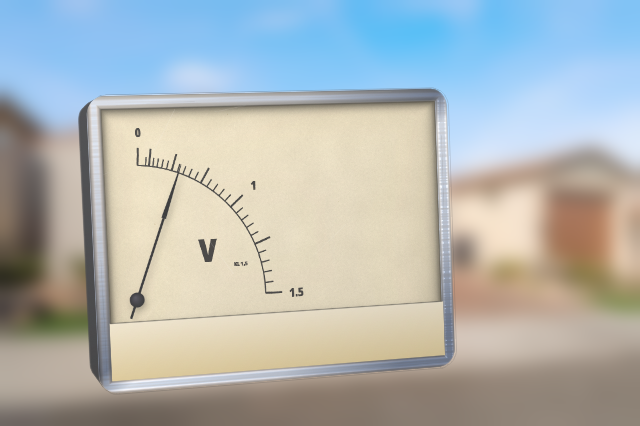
0.55 V
